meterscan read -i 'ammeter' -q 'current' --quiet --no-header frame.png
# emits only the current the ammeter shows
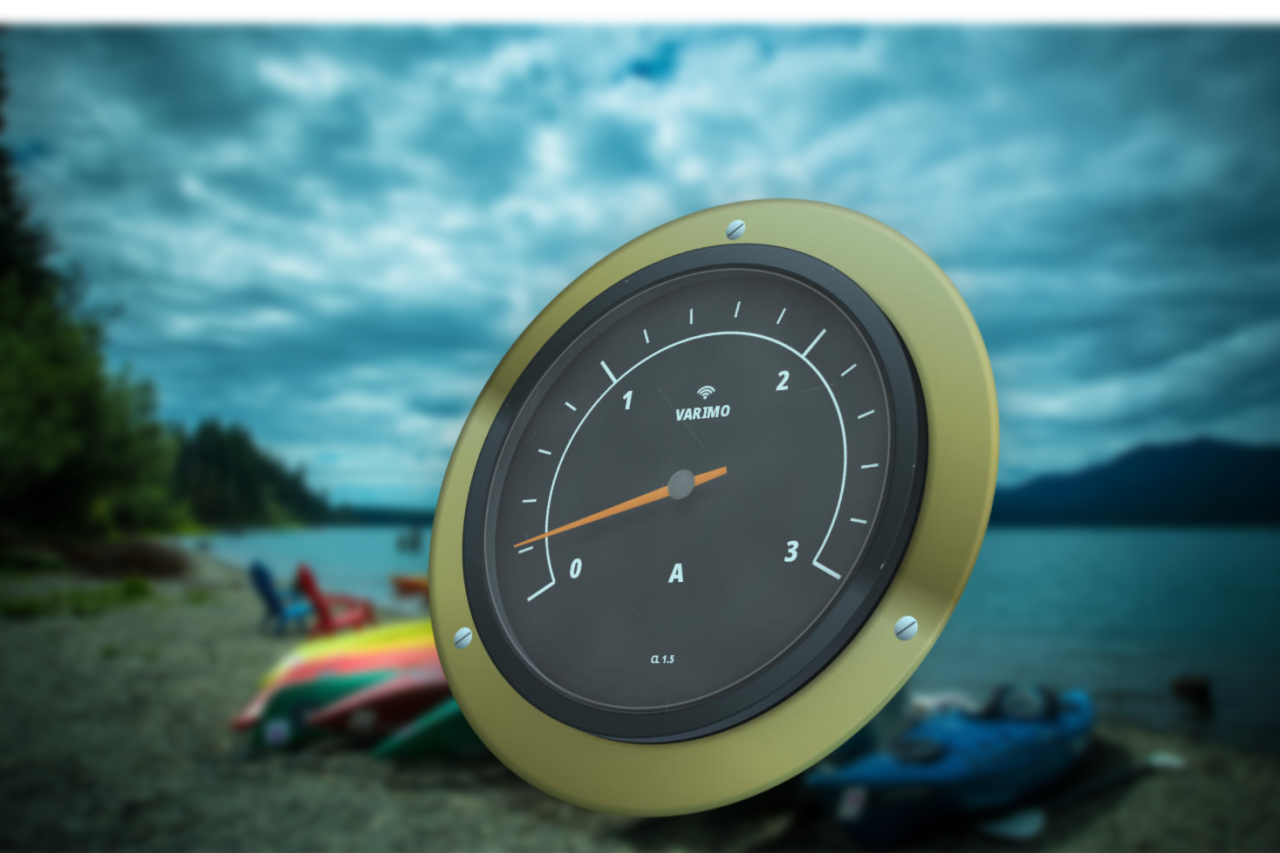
0.2 A
